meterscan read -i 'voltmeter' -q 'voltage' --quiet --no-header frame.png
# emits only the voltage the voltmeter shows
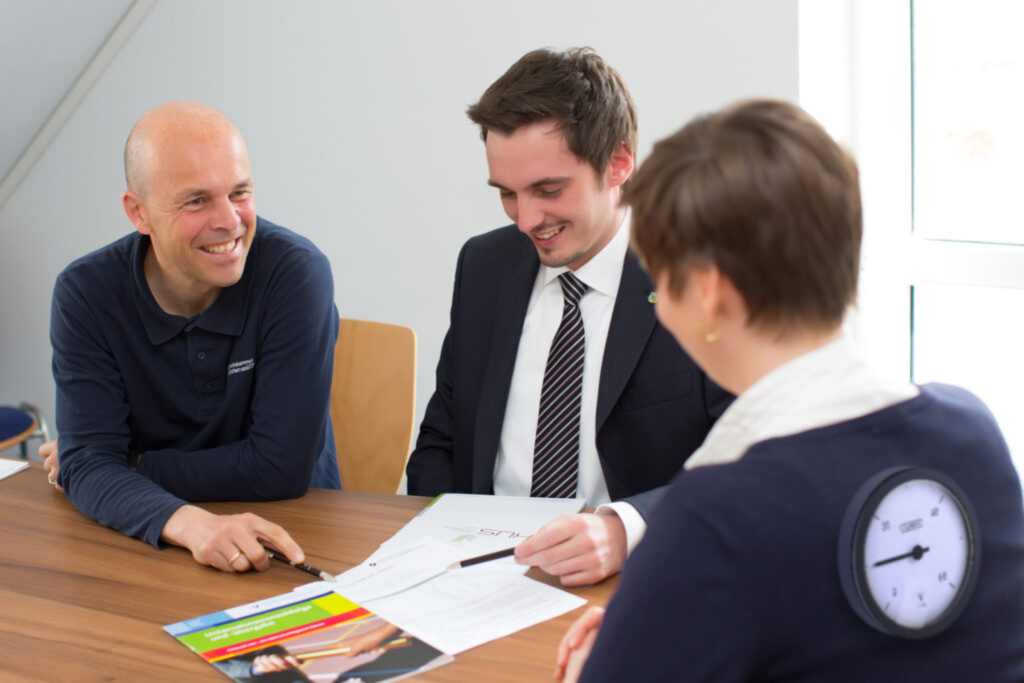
10 V
